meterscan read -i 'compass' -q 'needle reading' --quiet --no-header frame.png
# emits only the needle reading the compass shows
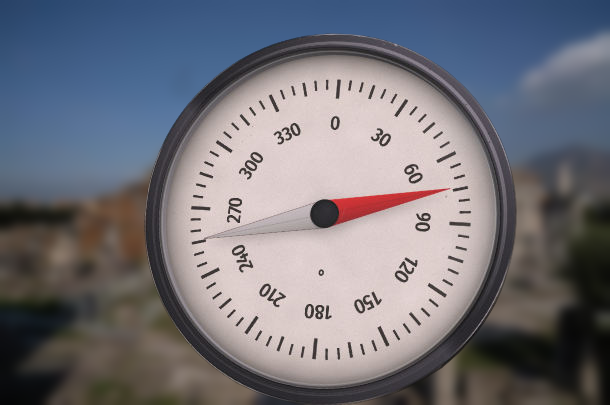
75 °
